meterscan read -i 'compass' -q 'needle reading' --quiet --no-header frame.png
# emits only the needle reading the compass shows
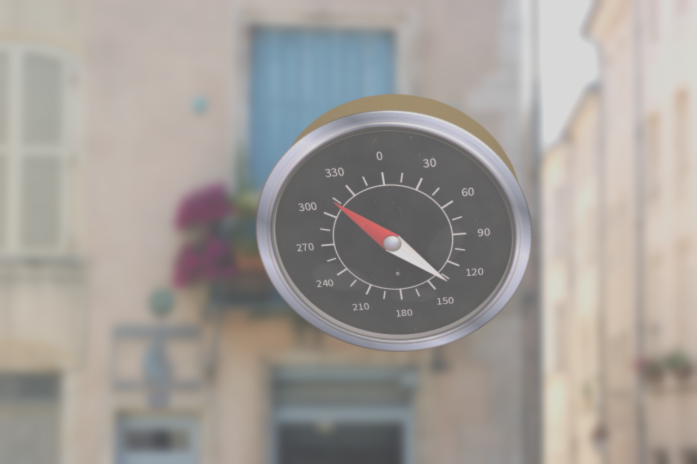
315 °
